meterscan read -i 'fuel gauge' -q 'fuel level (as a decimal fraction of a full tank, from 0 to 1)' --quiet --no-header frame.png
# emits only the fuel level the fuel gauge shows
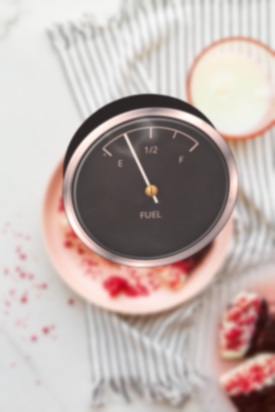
0.25
